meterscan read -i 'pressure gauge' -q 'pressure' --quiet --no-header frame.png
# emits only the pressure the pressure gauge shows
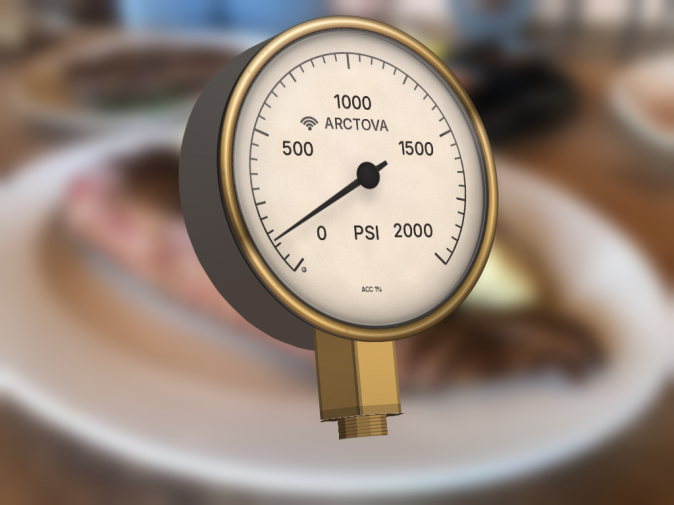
125 psi
